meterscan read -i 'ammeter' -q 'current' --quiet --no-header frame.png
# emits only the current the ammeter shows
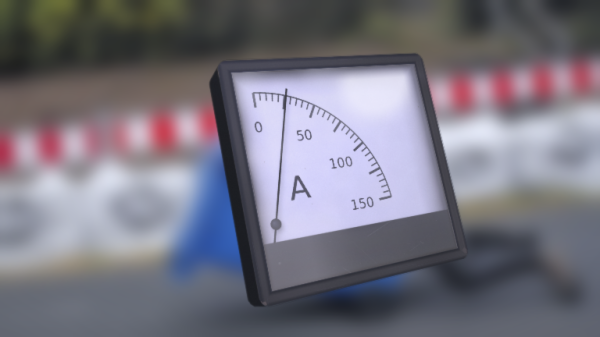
25 A
